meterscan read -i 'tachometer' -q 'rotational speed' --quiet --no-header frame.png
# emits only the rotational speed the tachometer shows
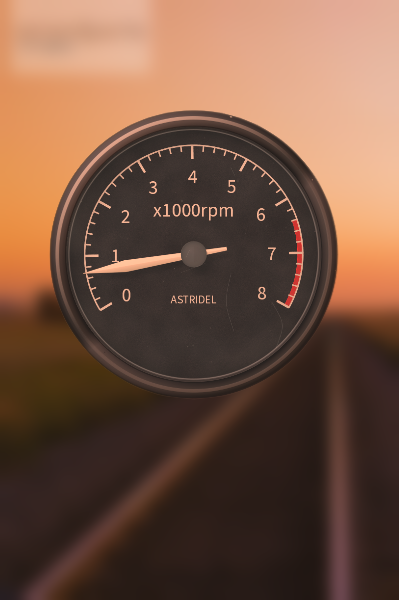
700 rpm
